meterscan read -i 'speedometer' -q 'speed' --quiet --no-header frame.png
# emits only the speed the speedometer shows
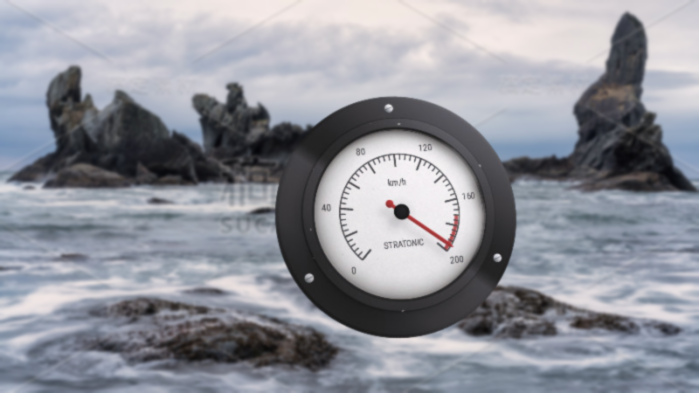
196 km/h
